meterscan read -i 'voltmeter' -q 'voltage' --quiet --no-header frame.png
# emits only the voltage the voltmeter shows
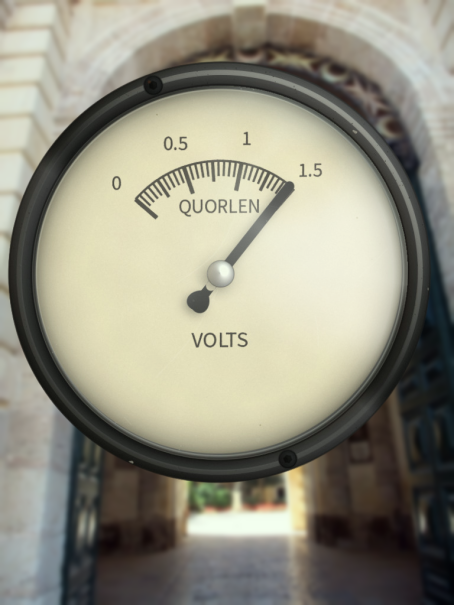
1.45 V
